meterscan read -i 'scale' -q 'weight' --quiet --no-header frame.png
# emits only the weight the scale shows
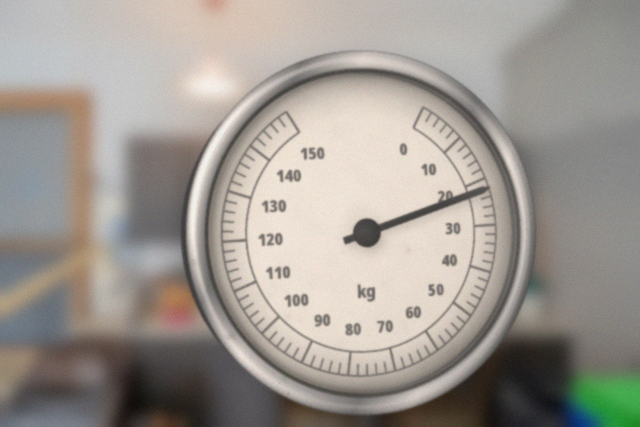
22 kg
